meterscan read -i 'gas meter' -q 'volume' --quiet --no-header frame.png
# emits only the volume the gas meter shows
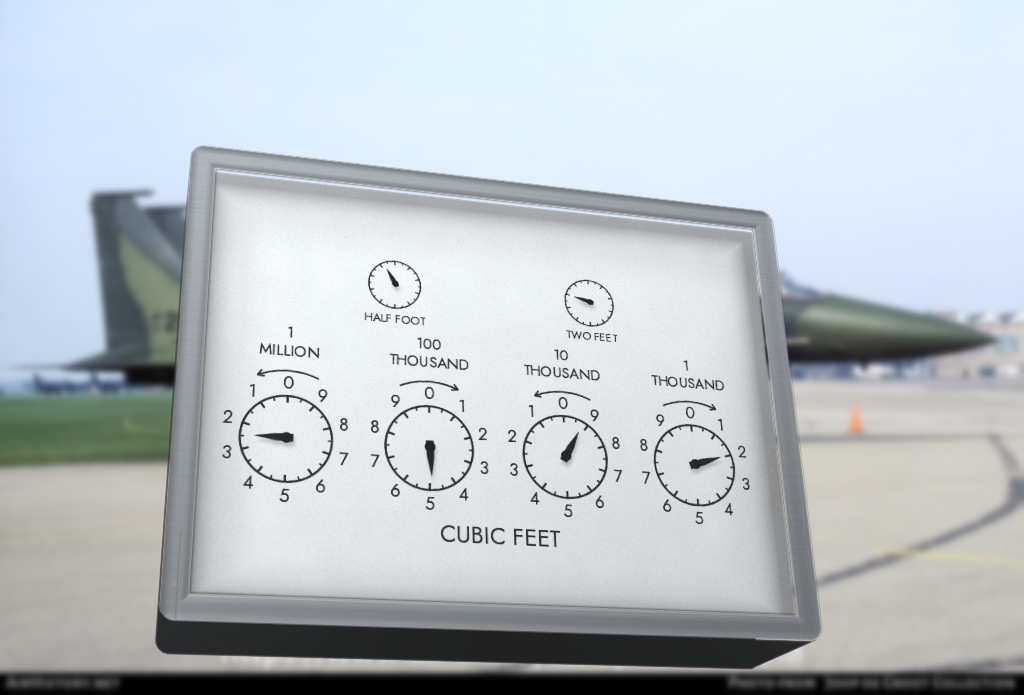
249200 ft³
